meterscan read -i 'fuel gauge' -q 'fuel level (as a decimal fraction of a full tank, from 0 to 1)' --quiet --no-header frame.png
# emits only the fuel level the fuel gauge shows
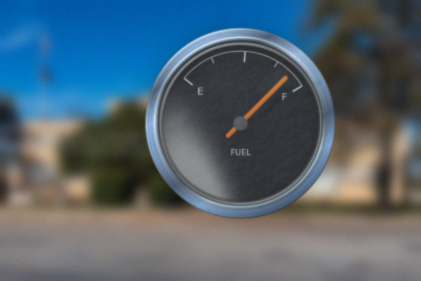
0.875
